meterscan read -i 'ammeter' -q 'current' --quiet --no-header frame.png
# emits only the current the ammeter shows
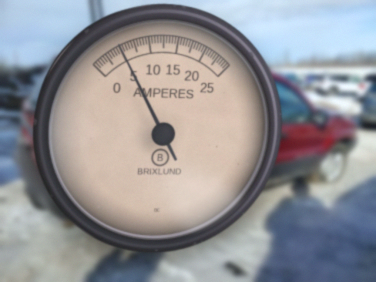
5 A
